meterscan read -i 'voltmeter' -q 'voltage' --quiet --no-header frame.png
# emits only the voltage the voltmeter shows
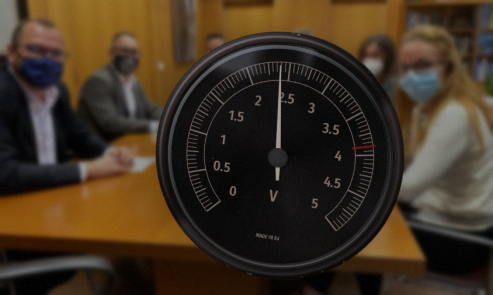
2.4 V
